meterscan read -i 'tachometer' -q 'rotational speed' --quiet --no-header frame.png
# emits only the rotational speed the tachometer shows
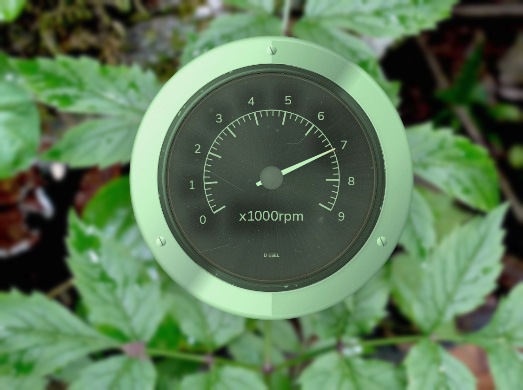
7000 rpm
